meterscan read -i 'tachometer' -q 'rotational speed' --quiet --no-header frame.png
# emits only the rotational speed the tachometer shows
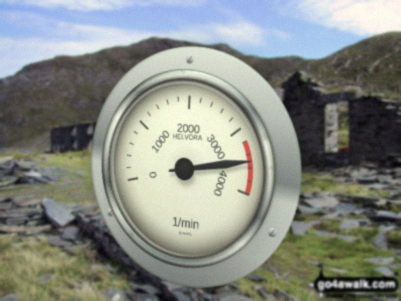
3500 rpm
